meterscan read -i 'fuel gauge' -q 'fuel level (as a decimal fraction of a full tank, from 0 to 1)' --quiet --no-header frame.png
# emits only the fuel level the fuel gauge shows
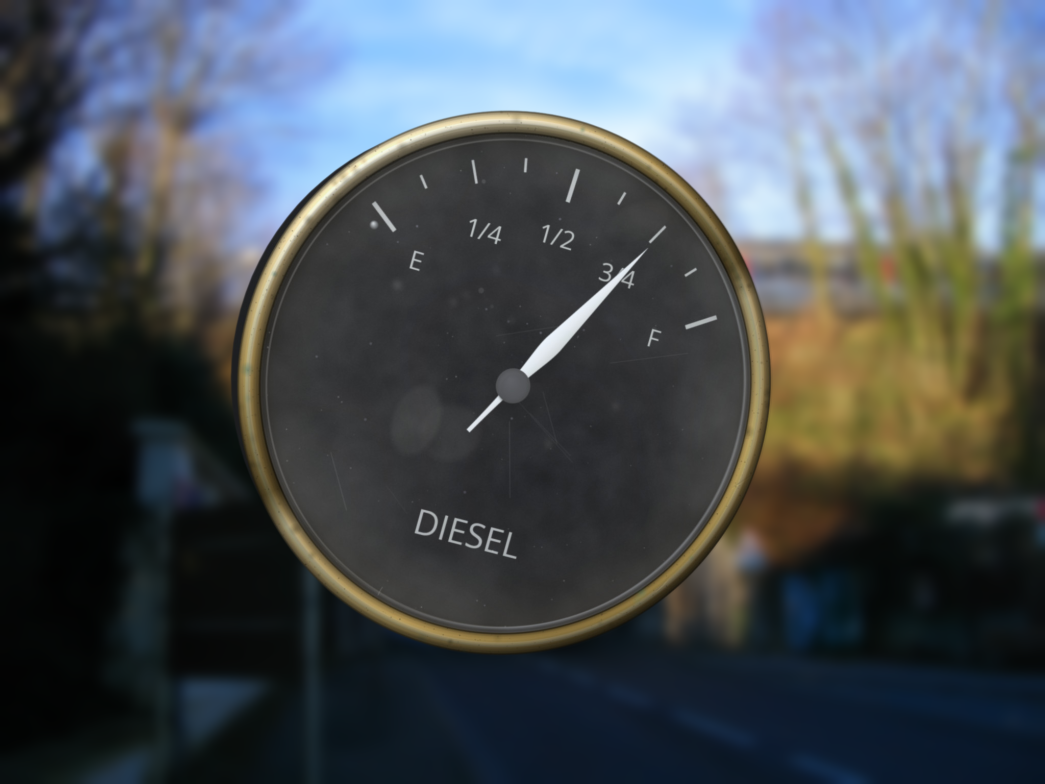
0.75
